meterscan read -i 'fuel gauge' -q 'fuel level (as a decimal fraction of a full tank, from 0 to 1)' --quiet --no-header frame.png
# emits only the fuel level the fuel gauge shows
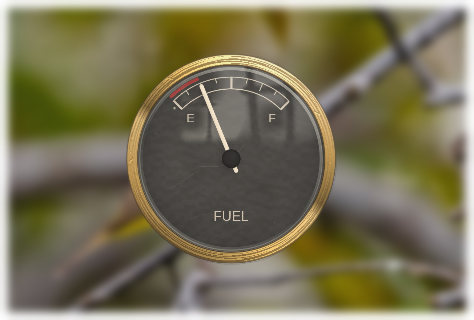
0.25
